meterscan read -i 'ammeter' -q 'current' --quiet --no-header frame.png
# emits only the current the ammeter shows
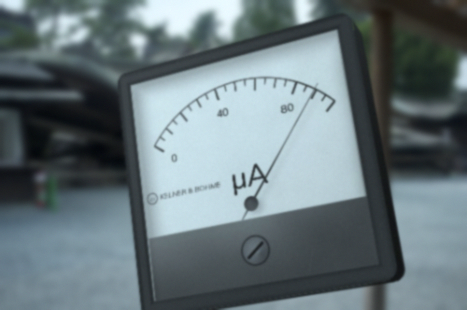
90 µA
